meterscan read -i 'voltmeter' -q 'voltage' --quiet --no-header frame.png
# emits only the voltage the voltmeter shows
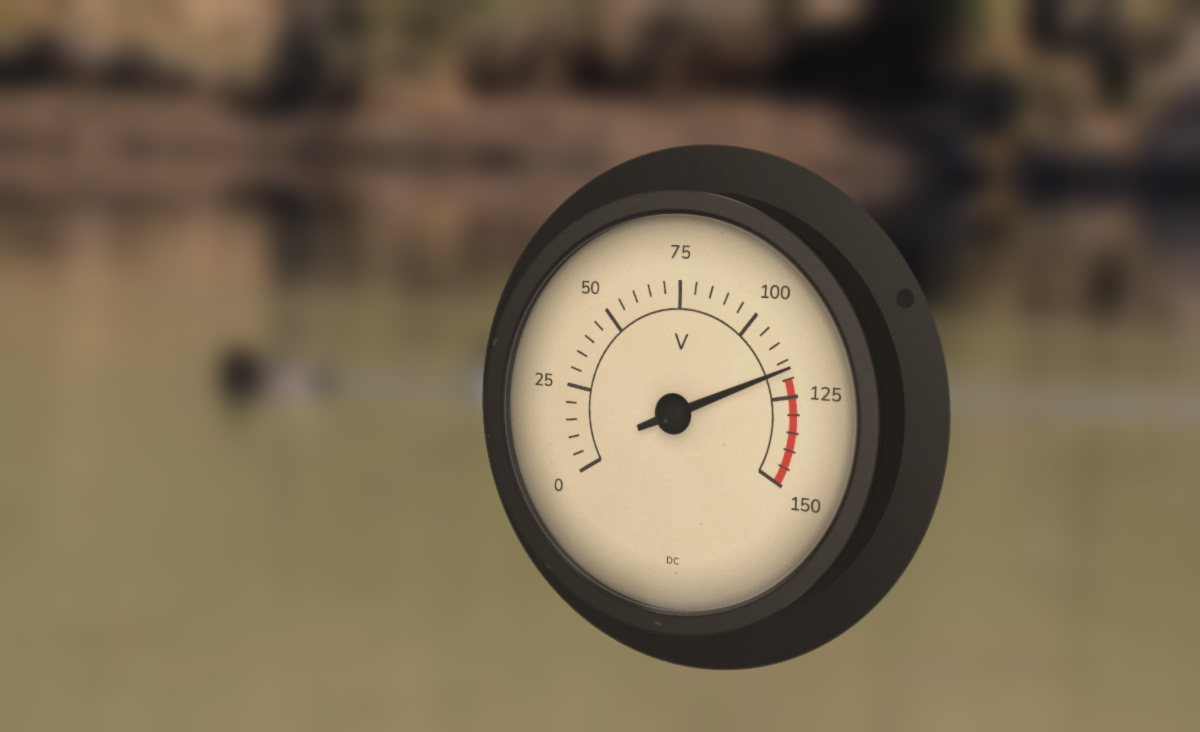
117.5 V
